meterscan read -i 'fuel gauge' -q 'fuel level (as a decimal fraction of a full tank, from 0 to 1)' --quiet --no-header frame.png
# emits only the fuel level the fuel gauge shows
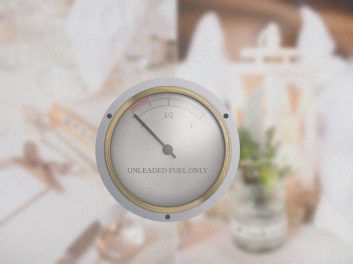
0
